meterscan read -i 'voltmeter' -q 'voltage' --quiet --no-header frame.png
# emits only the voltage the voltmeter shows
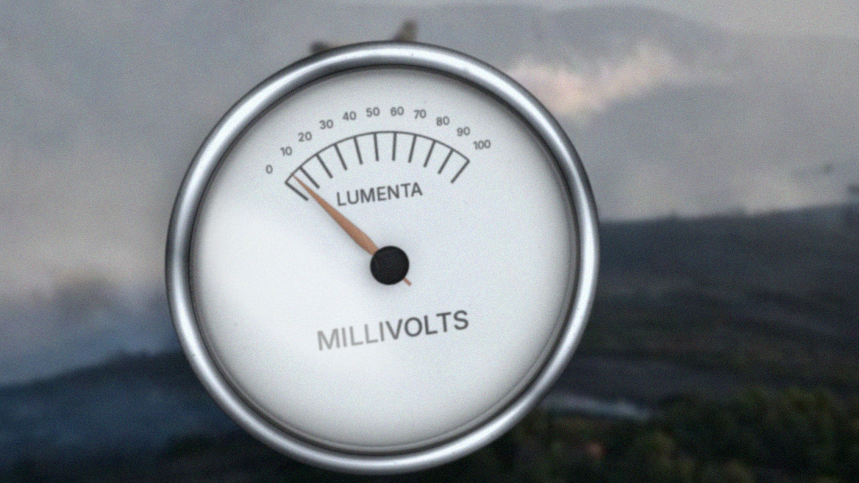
5 mV
